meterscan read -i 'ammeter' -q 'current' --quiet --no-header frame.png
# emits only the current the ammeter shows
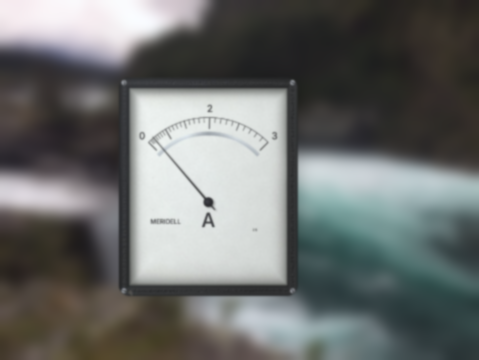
0.5 A
